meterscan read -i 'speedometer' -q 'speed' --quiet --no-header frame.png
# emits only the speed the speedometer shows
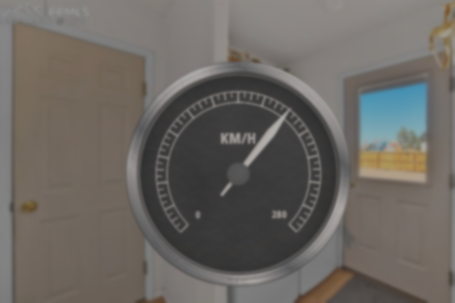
180 km/h
